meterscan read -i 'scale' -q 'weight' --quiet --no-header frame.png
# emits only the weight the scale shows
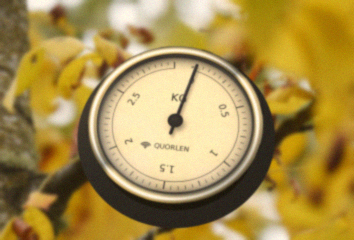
0 kg
